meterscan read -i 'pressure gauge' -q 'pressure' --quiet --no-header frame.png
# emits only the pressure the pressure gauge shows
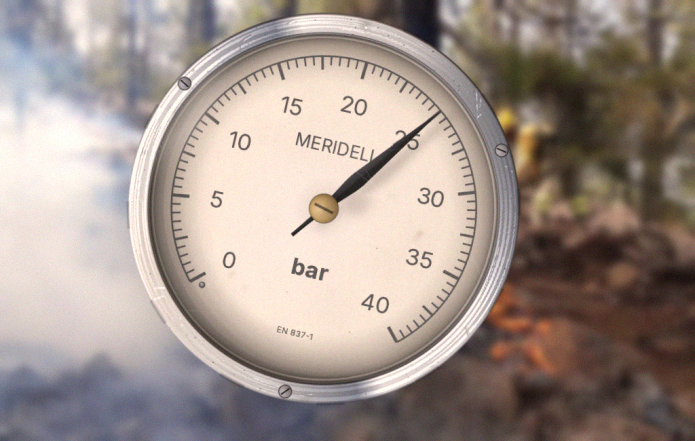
25 bar
